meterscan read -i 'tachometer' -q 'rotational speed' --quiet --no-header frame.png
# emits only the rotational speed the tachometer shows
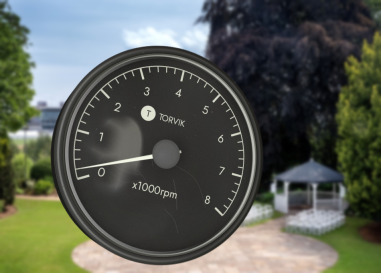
200 rpm
